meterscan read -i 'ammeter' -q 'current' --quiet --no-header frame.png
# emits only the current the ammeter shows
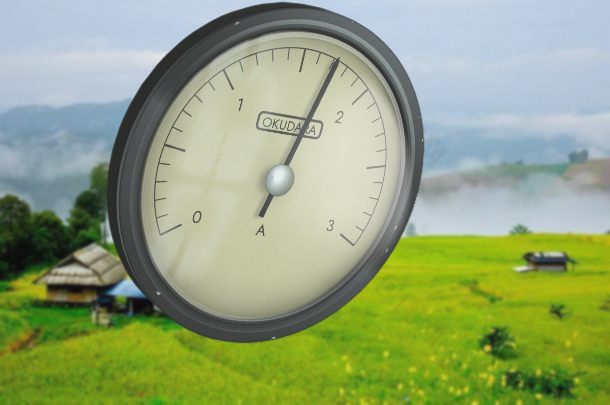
1.7 A
